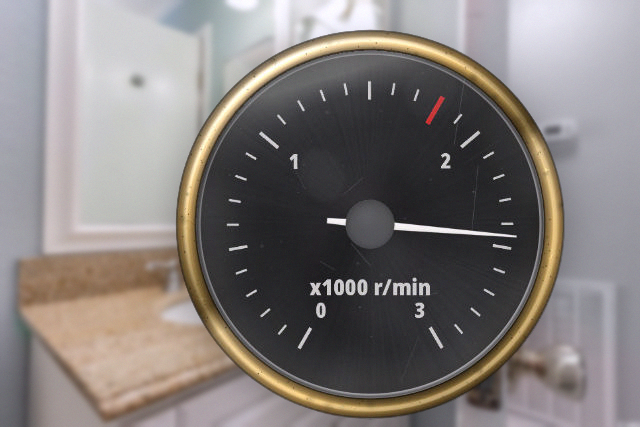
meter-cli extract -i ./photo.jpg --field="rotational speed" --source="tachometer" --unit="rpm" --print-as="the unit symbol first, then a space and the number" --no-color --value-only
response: rpm 2450
